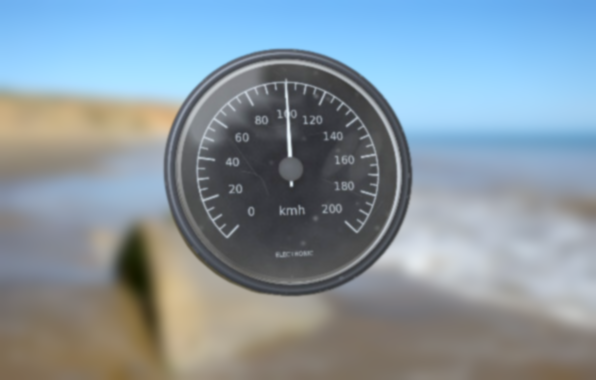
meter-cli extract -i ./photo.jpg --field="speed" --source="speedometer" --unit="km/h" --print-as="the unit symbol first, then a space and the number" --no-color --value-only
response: km/h 100
